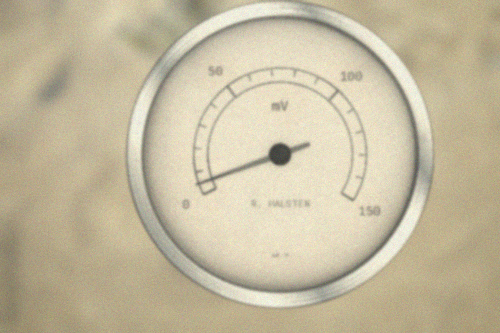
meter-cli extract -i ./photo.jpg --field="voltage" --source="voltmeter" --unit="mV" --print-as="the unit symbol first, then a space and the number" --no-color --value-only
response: mV 5
